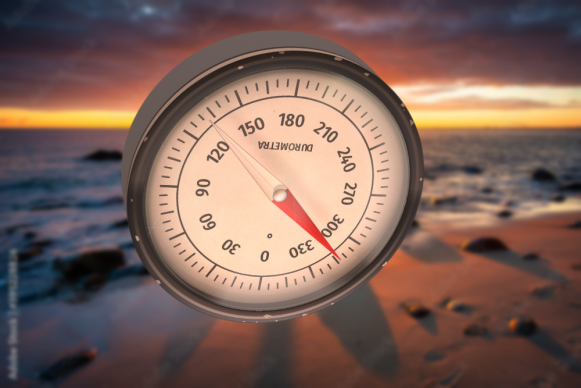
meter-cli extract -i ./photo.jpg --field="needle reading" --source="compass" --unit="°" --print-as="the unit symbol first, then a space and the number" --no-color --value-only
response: ° 312.5
